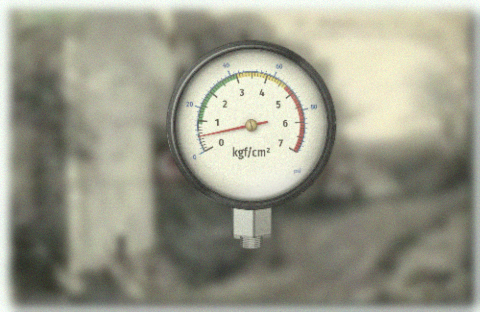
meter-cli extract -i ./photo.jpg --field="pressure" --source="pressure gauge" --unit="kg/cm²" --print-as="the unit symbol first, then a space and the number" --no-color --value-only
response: kg/cm² 0.5
